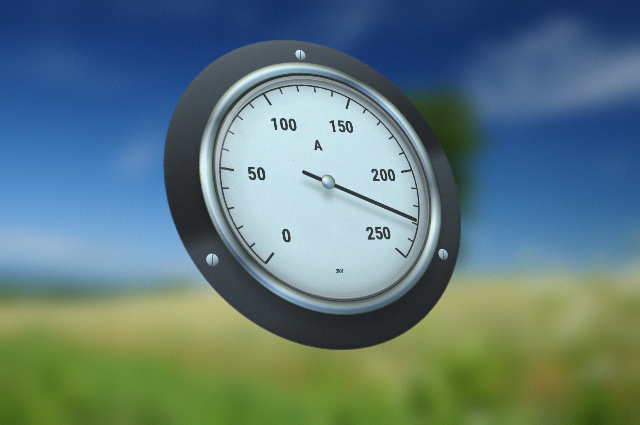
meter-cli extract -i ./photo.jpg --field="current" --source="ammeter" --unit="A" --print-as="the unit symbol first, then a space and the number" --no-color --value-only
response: A 230
